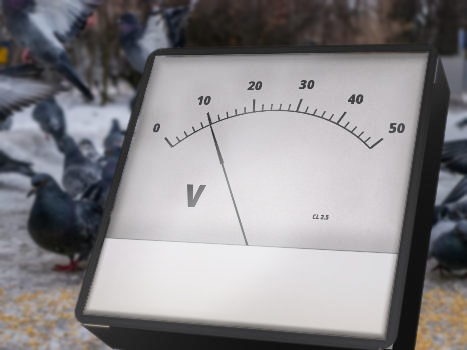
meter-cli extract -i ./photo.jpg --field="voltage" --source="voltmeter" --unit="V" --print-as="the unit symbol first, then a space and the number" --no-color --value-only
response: V 10
